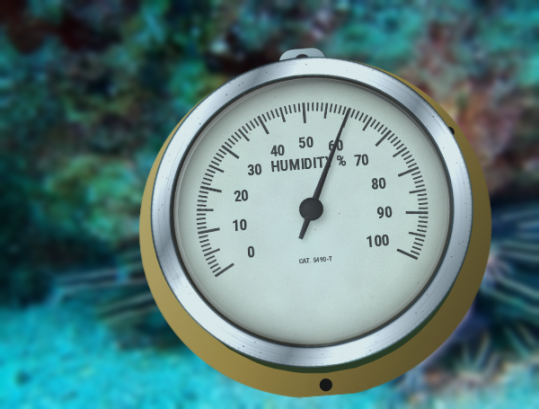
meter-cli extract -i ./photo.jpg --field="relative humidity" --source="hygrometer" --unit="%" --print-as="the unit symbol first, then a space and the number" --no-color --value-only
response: % 60
